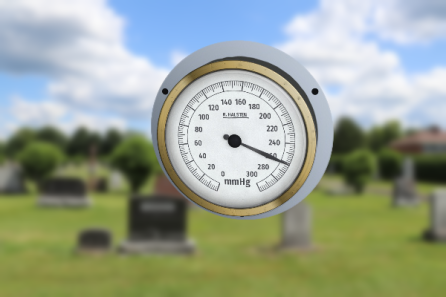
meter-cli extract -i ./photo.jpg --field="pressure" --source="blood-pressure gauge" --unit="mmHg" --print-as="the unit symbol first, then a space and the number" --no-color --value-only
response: mmHg 260
